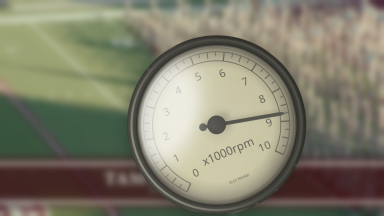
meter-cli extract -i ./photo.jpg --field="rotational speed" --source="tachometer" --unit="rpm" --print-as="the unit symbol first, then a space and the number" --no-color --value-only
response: rpm 8750
